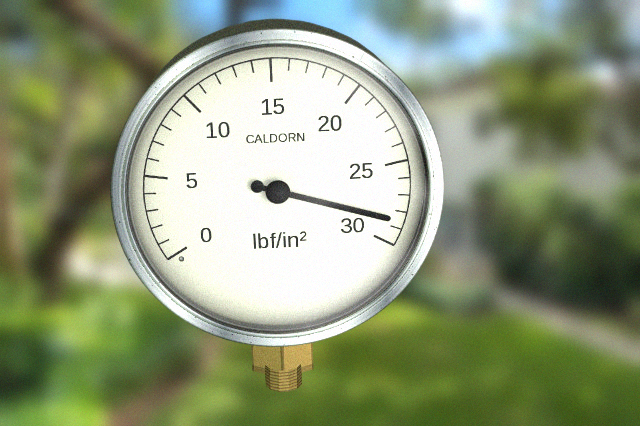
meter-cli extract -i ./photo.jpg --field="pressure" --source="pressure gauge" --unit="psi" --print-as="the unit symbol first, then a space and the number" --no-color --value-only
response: psi 28.5
